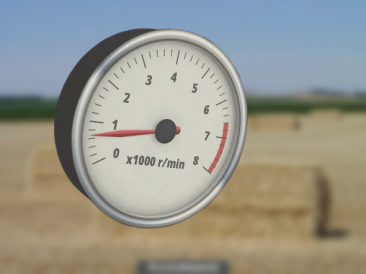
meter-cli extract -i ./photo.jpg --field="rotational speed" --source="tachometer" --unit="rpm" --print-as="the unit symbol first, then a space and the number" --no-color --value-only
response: rpm 700
